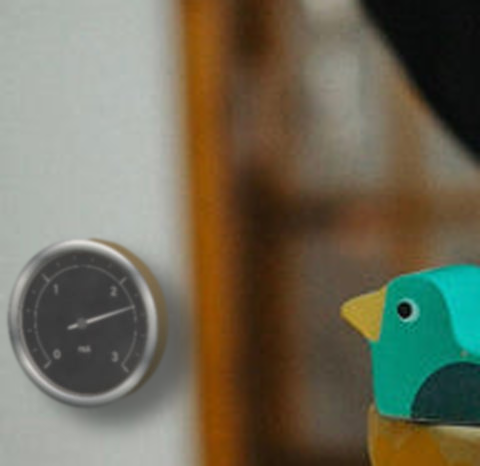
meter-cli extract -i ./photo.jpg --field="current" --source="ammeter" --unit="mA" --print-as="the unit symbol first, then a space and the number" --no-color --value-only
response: mA 2.3
